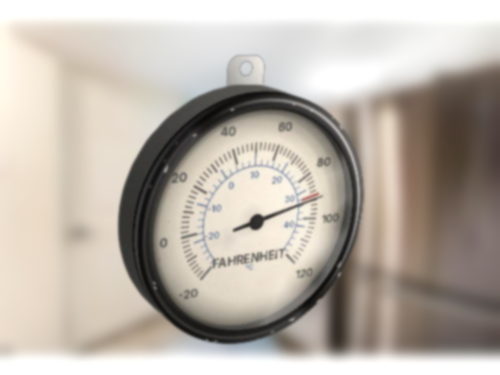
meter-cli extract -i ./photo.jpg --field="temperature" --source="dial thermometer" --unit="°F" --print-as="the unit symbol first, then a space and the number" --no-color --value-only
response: °F 90
